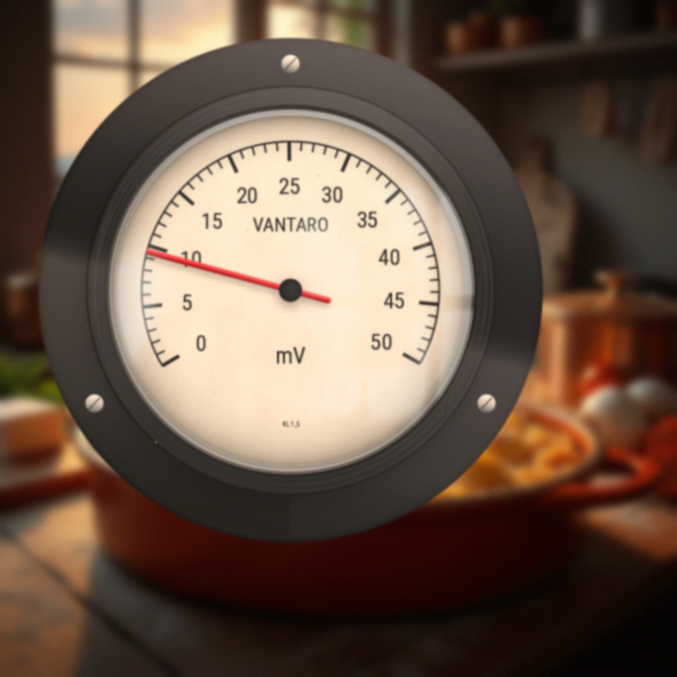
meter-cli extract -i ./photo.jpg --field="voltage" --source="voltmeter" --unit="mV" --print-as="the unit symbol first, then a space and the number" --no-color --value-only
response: mV 9.5
